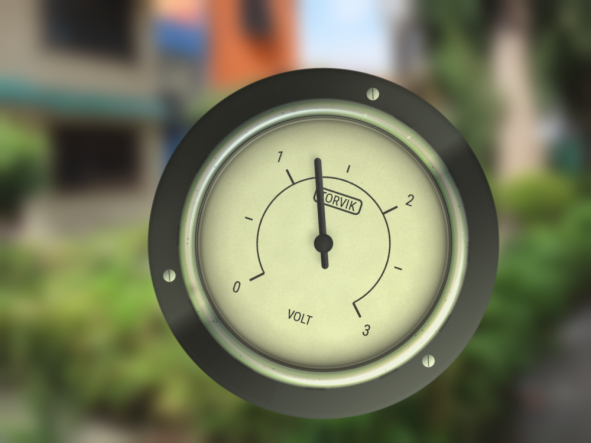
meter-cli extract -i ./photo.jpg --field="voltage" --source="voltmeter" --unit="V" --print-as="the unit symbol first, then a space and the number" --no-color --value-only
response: V 1.25
